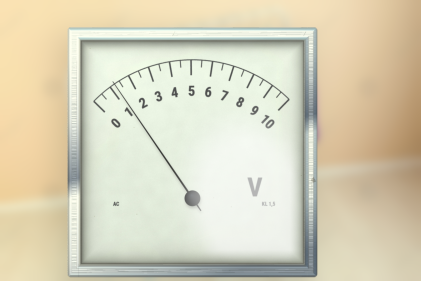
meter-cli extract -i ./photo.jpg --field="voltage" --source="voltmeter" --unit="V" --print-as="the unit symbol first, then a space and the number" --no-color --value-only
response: V 1.25
